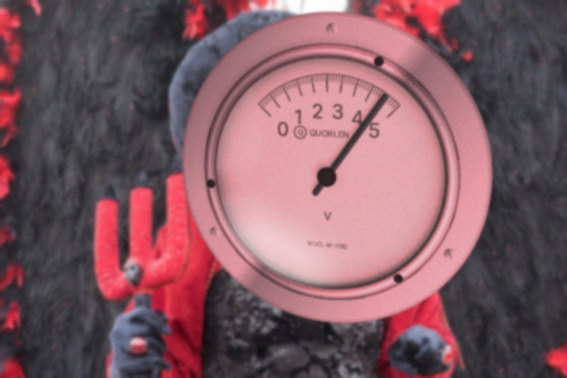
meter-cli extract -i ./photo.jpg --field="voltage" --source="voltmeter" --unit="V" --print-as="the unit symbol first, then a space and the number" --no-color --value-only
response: V 4.5
